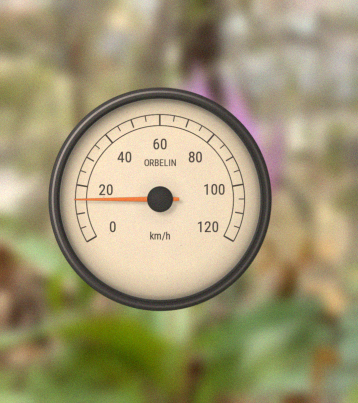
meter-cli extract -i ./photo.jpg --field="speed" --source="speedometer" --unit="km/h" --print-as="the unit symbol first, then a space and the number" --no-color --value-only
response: km/h 15
